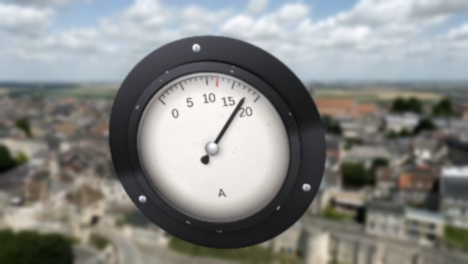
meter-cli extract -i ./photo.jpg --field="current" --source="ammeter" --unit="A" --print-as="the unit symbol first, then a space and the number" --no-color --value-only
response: A 18
